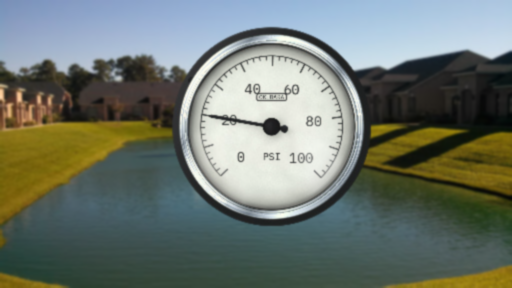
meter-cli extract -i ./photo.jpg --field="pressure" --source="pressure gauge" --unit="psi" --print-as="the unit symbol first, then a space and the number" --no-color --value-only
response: psi 20
